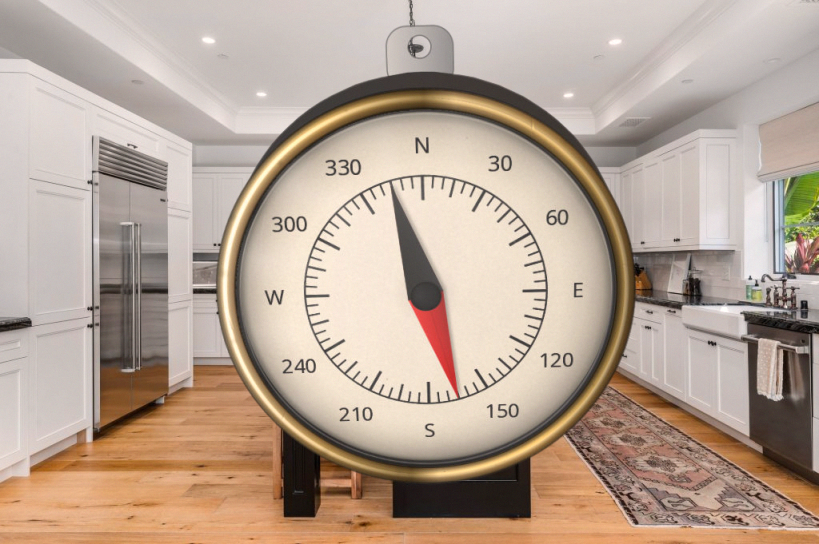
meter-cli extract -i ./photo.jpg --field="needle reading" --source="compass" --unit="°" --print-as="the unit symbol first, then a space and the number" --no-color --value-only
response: ° 165
